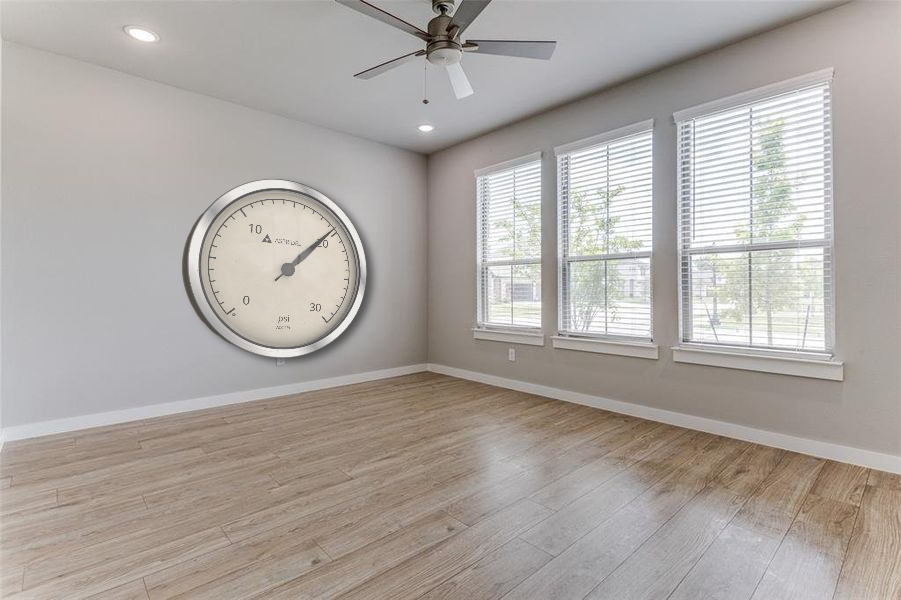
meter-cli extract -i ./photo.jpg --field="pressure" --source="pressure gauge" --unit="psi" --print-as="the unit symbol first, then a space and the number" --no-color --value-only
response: psi 19.5
